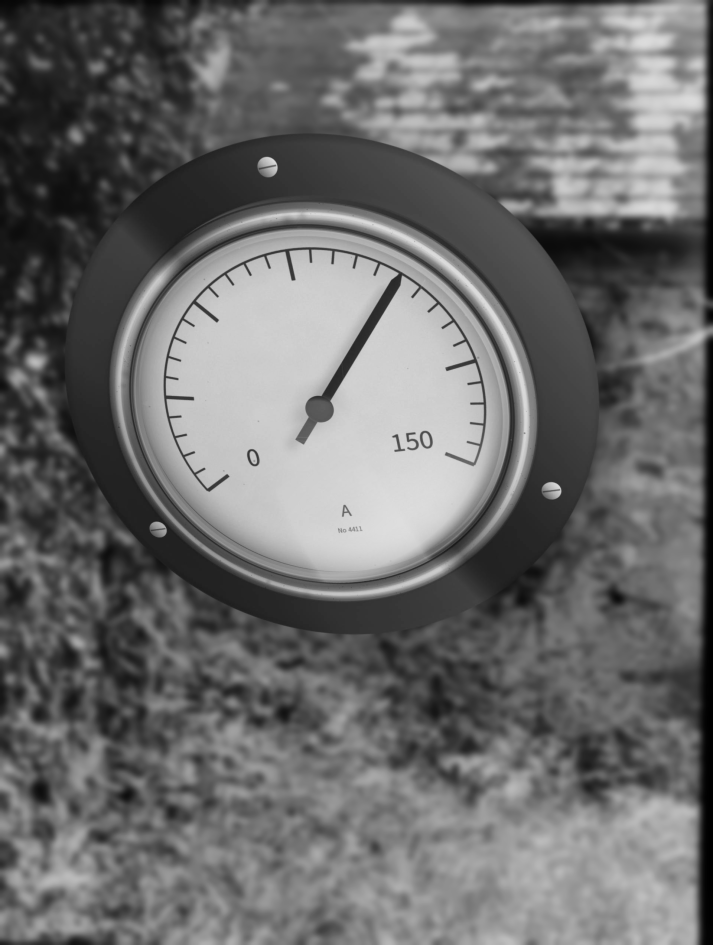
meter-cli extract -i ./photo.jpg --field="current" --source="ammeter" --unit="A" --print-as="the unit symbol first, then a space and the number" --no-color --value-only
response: A 100
